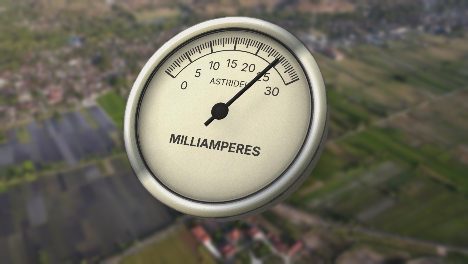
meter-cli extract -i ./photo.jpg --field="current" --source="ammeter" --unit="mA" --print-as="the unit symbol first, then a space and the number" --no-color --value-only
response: mA 25
